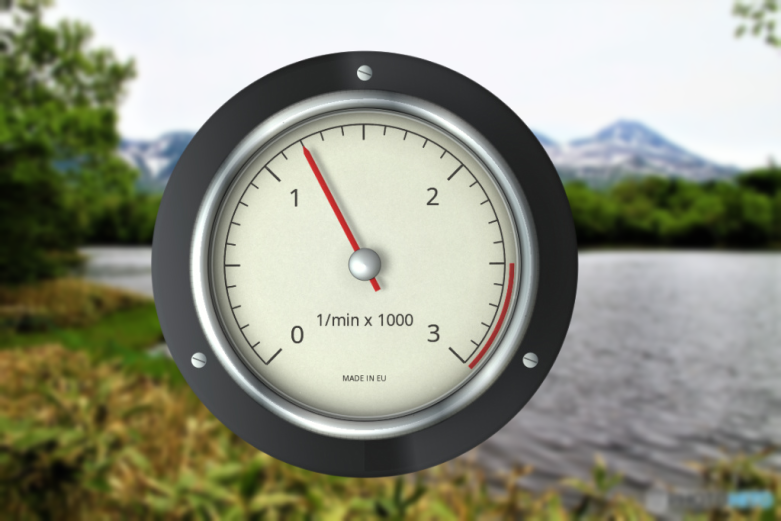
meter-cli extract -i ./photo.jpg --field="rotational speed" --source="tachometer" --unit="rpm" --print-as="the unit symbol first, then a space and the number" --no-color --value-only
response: rpm 1200
